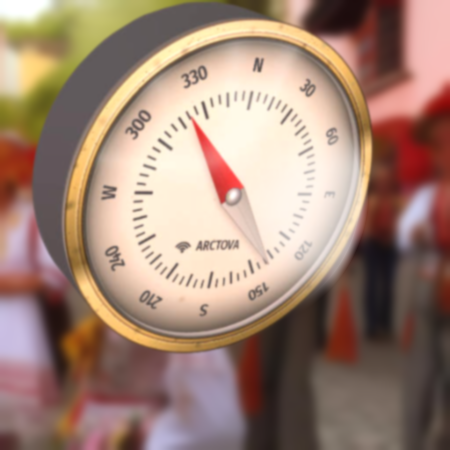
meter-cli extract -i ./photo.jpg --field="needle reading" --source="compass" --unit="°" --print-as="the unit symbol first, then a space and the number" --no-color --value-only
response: ° 320
